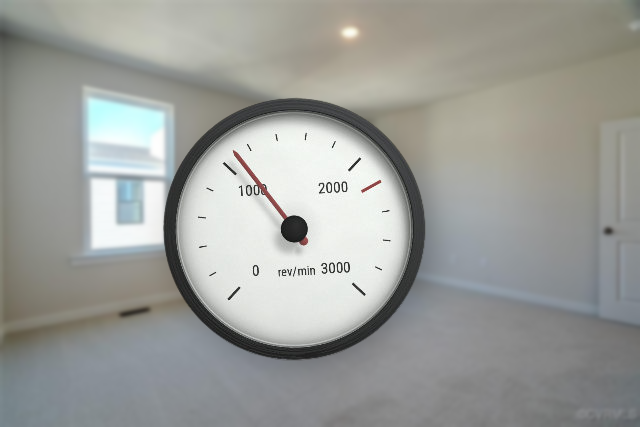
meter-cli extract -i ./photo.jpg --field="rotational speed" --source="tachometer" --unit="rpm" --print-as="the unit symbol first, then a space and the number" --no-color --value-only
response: rpm 1100
